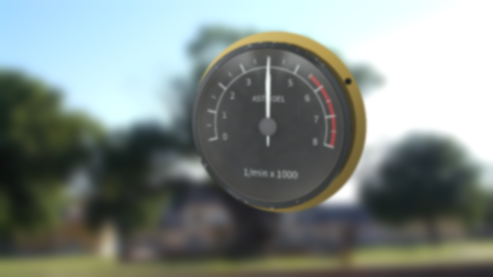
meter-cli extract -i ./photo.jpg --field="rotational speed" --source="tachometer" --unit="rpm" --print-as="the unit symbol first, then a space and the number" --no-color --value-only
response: rpm 4000
